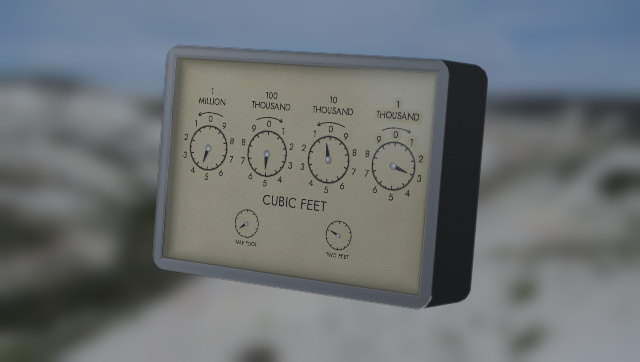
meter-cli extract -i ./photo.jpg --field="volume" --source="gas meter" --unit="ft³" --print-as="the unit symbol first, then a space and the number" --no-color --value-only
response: ft³ 450300
